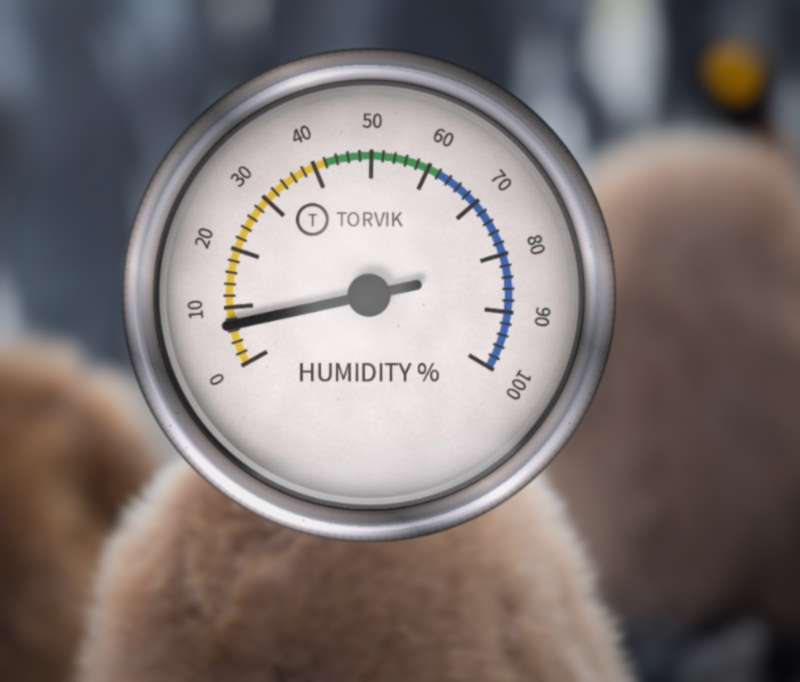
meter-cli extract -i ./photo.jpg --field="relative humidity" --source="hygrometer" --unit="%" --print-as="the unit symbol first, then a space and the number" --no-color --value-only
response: % 7
